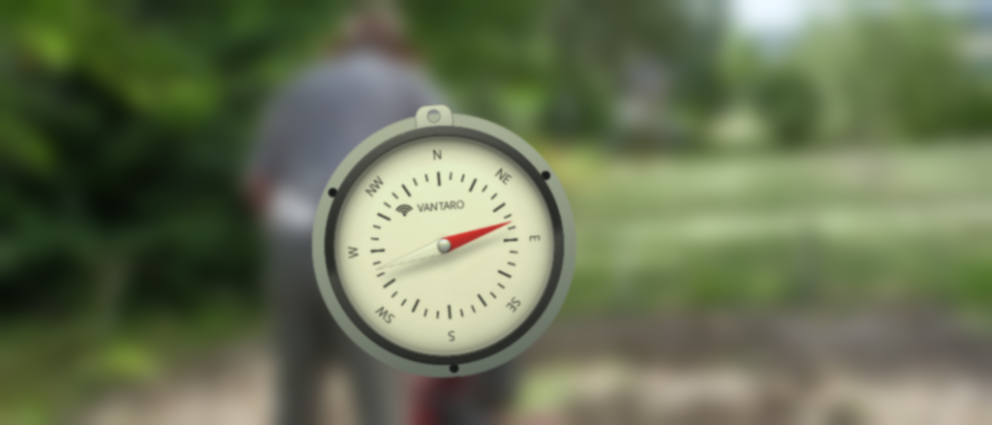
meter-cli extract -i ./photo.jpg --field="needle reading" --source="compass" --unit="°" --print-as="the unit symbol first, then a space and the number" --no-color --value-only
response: ° 75
